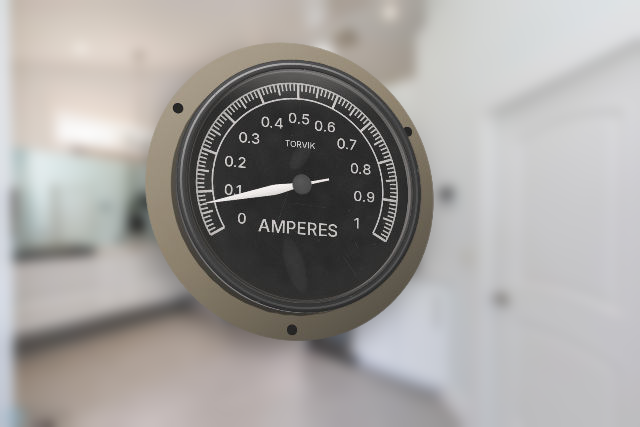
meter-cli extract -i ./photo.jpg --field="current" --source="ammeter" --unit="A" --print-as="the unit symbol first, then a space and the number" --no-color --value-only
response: A 0.07
